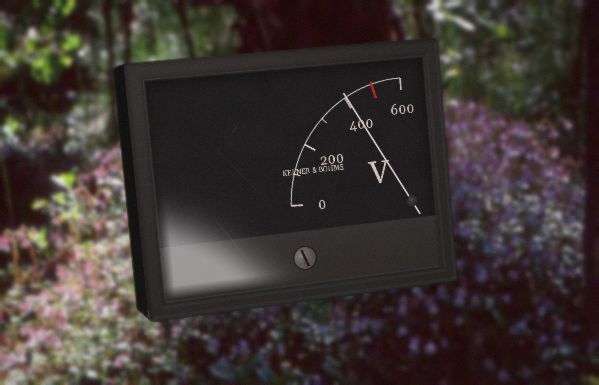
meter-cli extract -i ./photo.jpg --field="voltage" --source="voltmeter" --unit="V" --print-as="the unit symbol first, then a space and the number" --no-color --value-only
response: V 400
